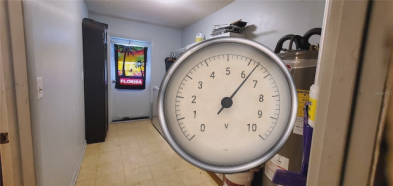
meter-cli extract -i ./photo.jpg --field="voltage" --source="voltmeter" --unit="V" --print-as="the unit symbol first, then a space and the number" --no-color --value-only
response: V 6.4
